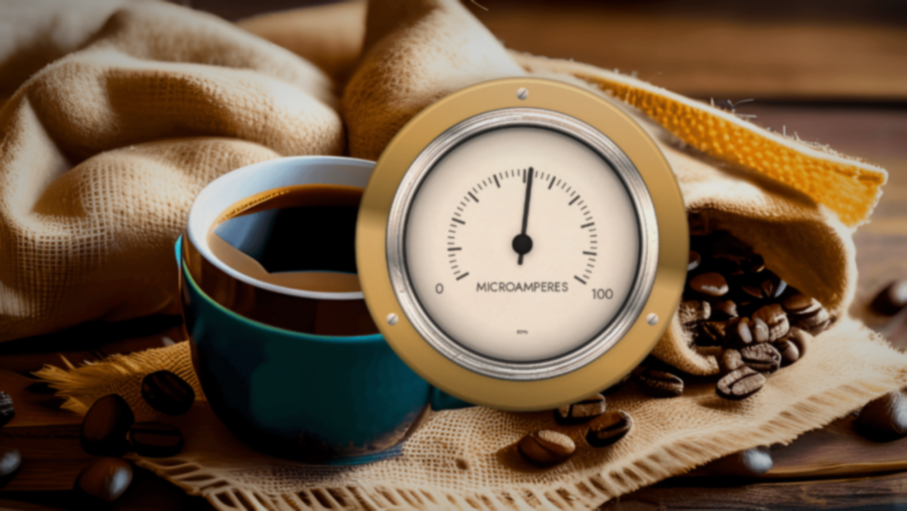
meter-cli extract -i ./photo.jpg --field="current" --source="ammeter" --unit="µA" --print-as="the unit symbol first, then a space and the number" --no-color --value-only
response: µA 52
